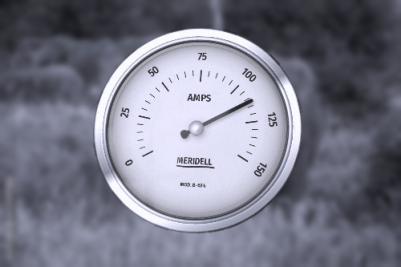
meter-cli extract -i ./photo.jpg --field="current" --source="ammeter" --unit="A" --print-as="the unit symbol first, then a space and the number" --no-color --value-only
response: A 112.5
